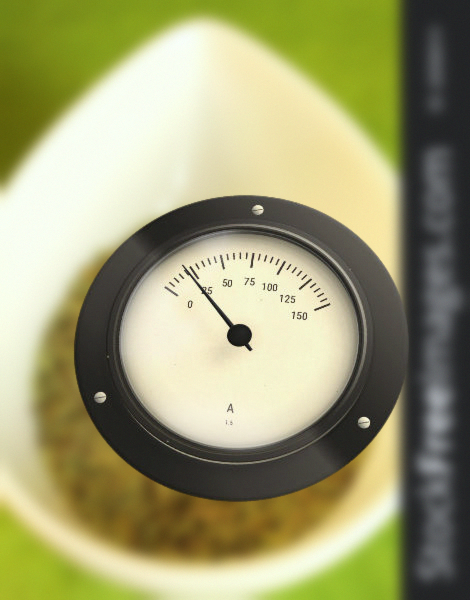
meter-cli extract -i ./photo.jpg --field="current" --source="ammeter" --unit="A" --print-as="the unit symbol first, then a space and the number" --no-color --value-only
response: A 20
